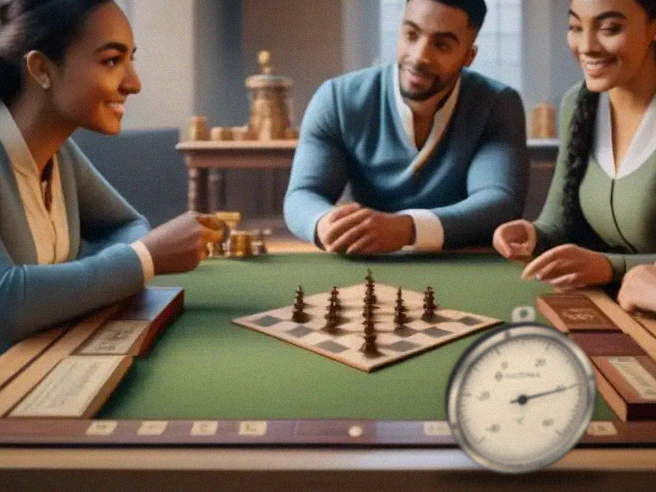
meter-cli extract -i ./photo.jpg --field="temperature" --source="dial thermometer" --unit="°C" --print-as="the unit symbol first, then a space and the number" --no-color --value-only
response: °C 40
